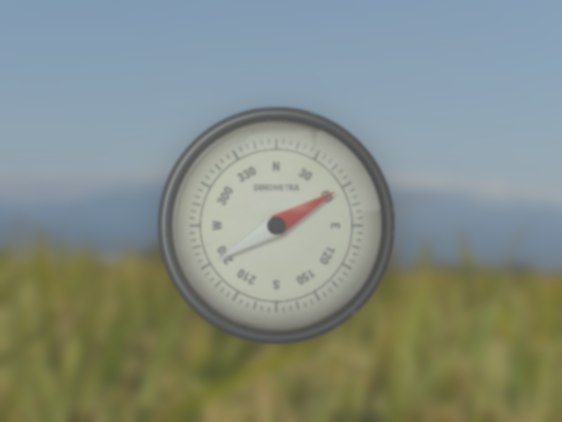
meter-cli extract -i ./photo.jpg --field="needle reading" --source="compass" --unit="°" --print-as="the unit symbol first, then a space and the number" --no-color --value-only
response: ° 60
